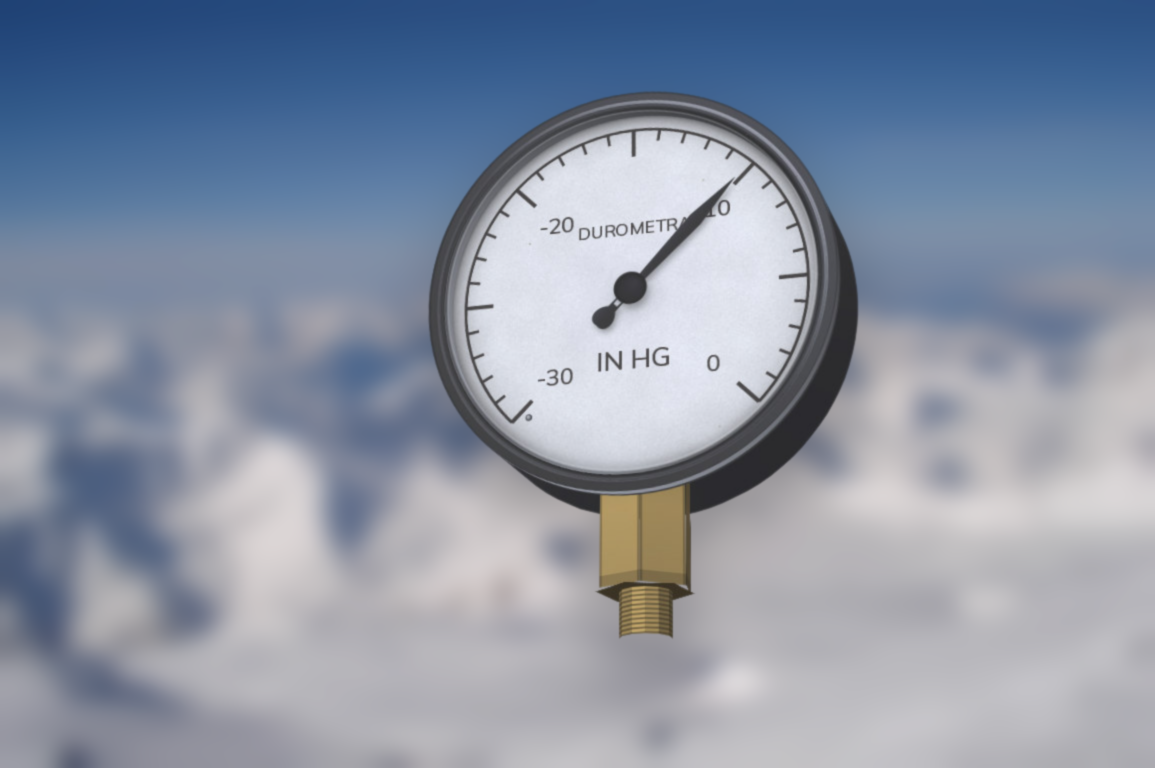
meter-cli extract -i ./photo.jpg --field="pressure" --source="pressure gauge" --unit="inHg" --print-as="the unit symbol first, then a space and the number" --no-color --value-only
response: inHg -10
